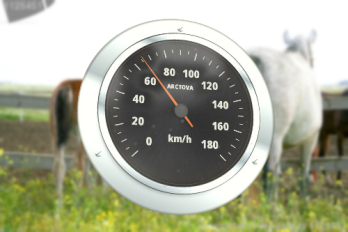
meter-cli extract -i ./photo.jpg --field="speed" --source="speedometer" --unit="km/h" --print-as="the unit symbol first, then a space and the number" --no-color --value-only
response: km/h 65
